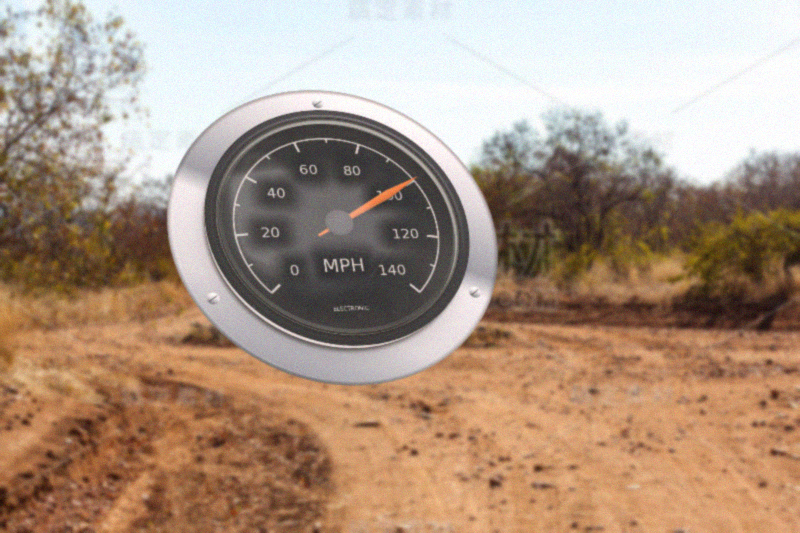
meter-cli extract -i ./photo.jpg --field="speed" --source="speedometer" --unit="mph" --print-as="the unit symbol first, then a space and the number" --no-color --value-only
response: mph 100
